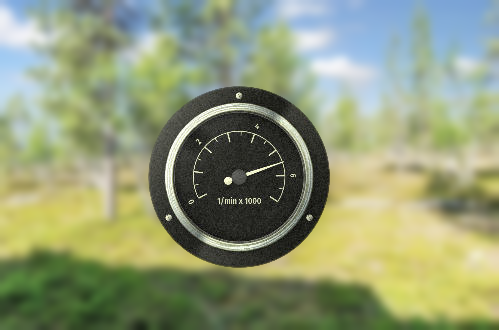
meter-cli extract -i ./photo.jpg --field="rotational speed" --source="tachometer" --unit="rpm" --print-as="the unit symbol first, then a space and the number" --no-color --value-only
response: rpm 5500
